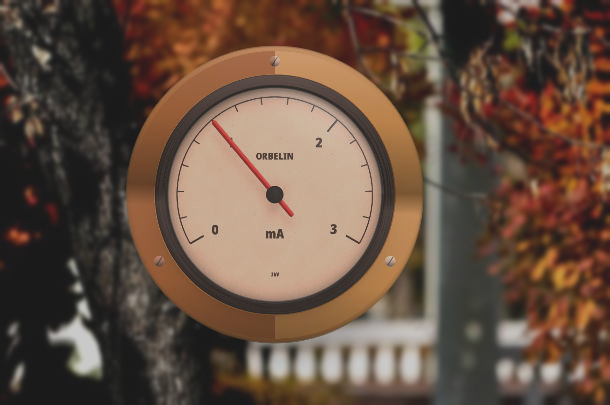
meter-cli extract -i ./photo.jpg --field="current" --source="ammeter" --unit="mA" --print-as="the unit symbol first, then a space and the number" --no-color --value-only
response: mA 1
